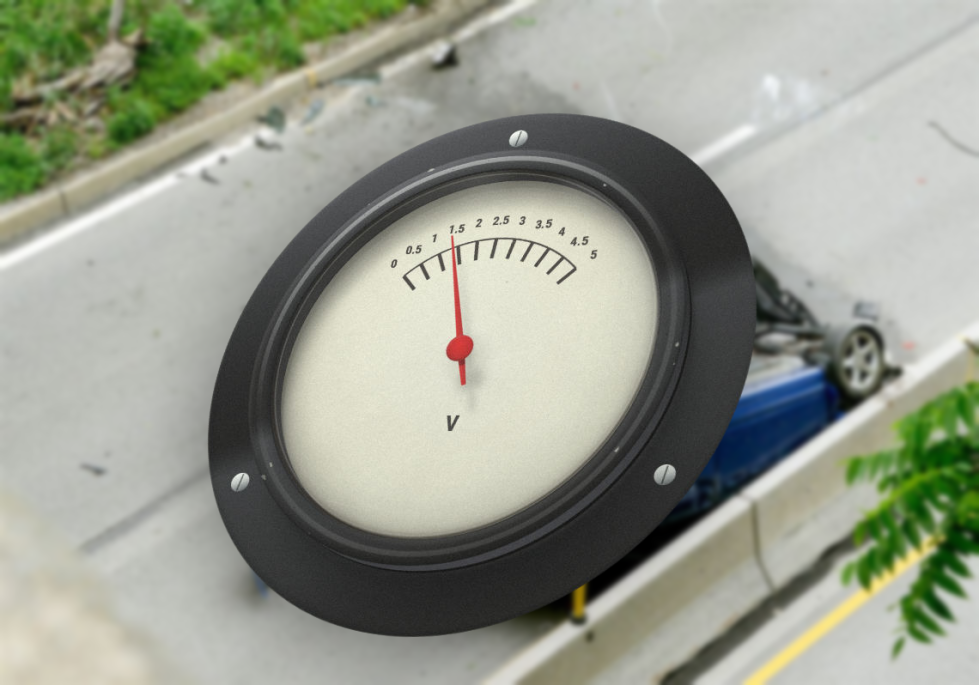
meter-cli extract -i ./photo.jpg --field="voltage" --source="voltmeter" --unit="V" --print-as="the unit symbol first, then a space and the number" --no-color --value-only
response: V 1.5
